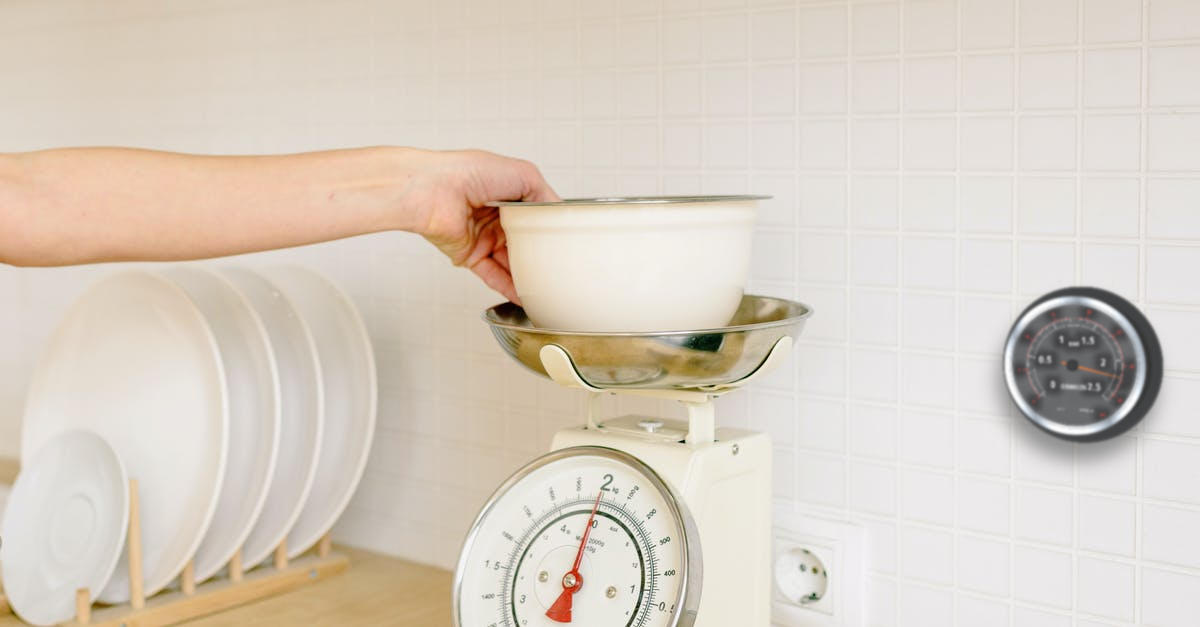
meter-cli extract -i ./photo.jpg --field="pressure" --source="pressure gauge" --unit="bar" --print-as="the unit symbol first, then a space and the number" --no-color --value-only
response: bar 2.2
